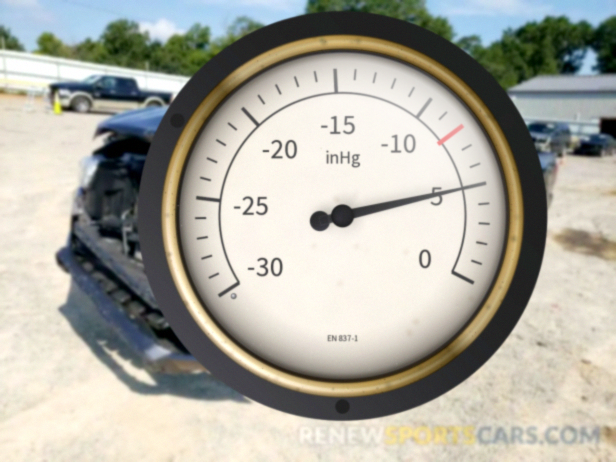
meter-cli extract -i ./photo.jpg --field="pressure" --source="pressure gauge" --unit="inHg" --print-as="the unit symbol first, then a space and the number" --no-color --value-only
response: inHg -5
